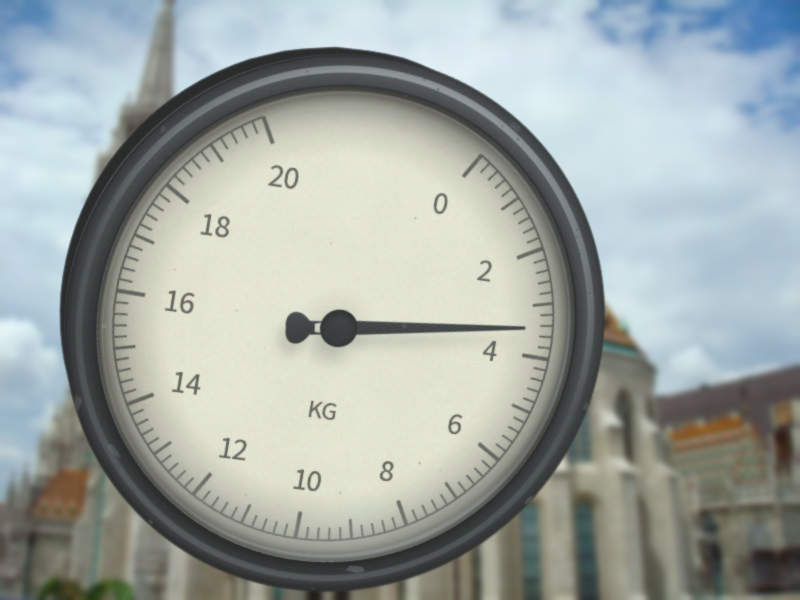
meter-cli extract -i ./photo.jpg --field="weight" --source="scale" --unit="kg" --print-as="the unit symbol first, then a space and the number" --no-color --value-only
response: kg 3.4
